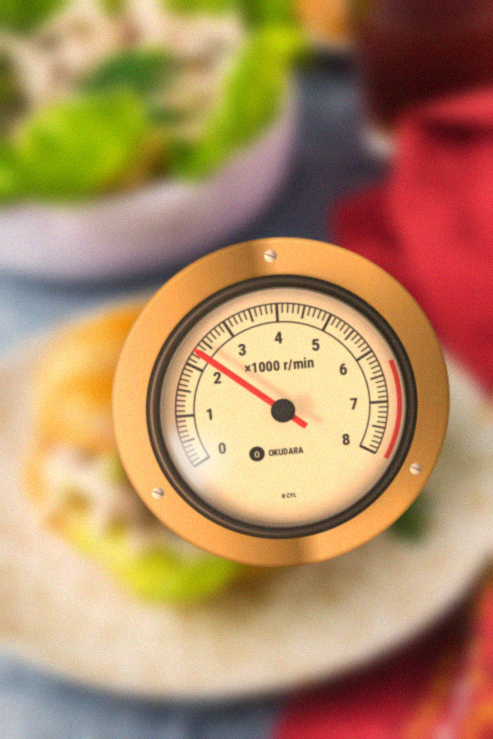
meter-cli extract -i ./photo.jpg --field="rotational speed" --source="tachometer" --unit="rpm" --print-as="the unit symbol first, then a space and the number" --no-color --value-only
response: rpm 2300
